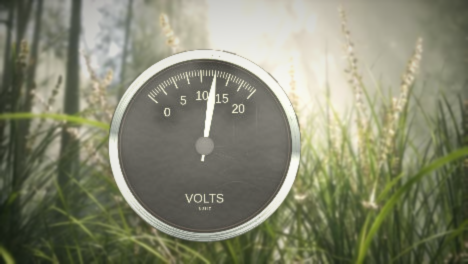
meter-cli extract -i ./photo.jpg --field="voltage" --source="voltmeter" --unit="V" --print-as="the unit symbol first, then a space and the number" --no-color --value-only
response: V 12.5
